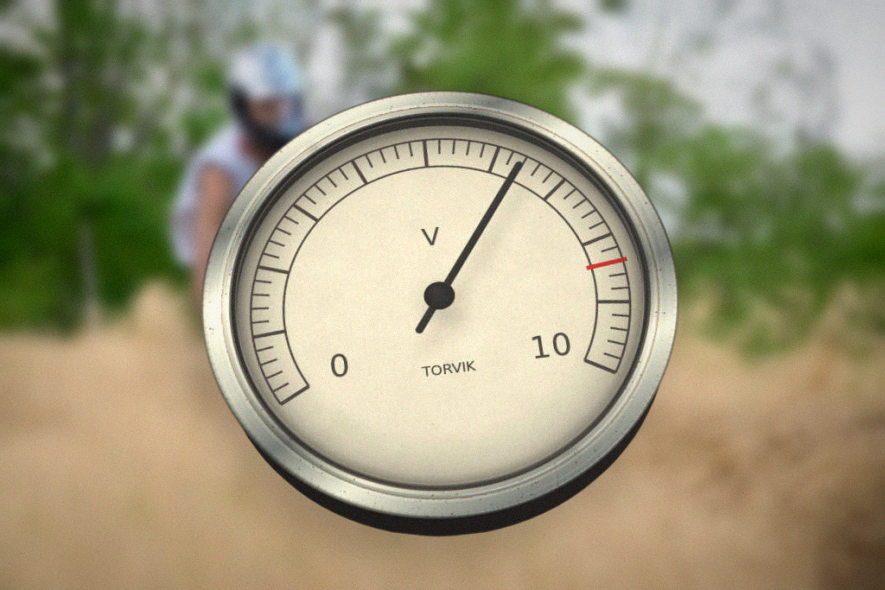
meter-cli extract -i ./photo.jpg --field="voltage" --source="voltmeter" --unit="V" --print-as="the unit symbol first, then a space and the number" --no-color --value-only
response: V 6.4
